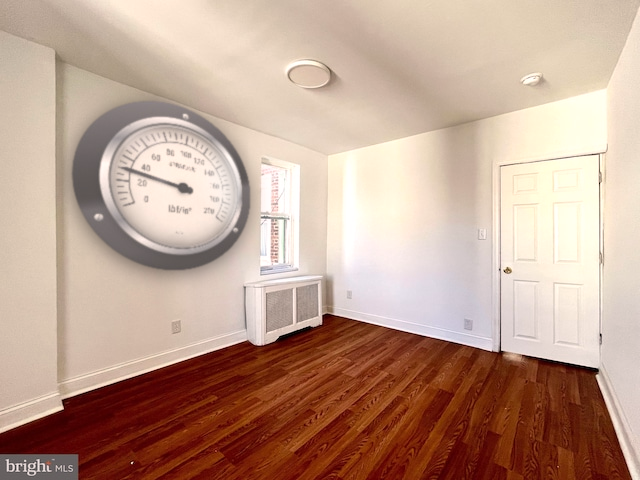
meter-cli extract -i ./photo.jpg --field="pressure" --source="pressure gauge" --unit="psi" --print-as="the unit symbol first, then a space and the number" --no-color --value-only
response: psi 30
